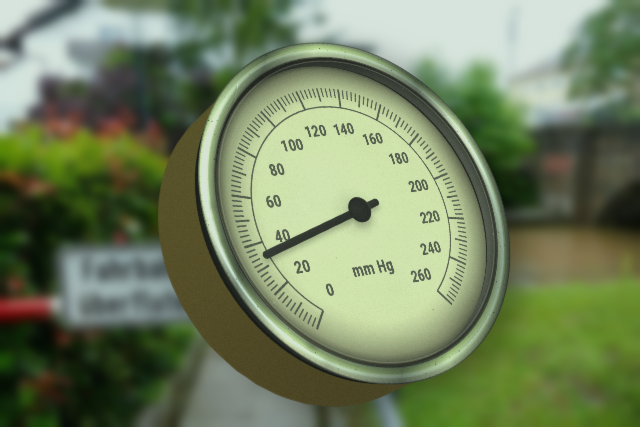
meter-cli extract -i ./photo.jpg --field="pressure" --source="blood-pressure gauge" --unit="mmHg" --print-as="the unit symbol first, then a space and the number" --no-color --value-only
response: mmHg 34
